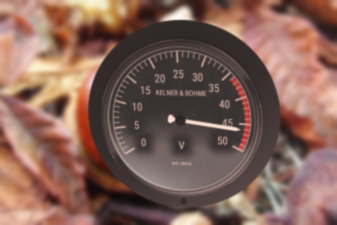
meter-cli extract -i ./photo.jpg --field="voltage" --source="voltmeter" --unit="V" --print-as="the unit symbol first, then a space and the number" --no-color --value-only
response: V 46
